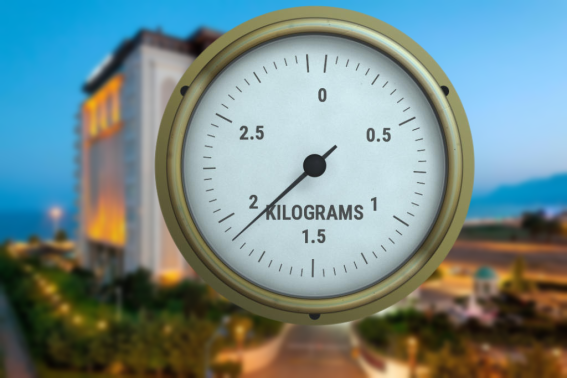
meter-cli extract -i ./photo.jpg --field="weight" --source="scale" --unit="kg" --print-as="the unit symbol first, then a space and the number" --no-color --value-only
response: kg 1.9
